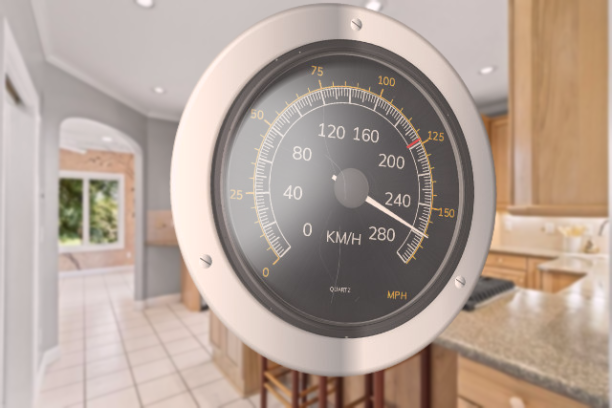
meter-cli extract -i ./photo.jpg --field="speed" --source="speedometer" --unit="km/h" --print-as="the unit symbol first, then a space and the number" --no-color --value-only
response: km/h 260
